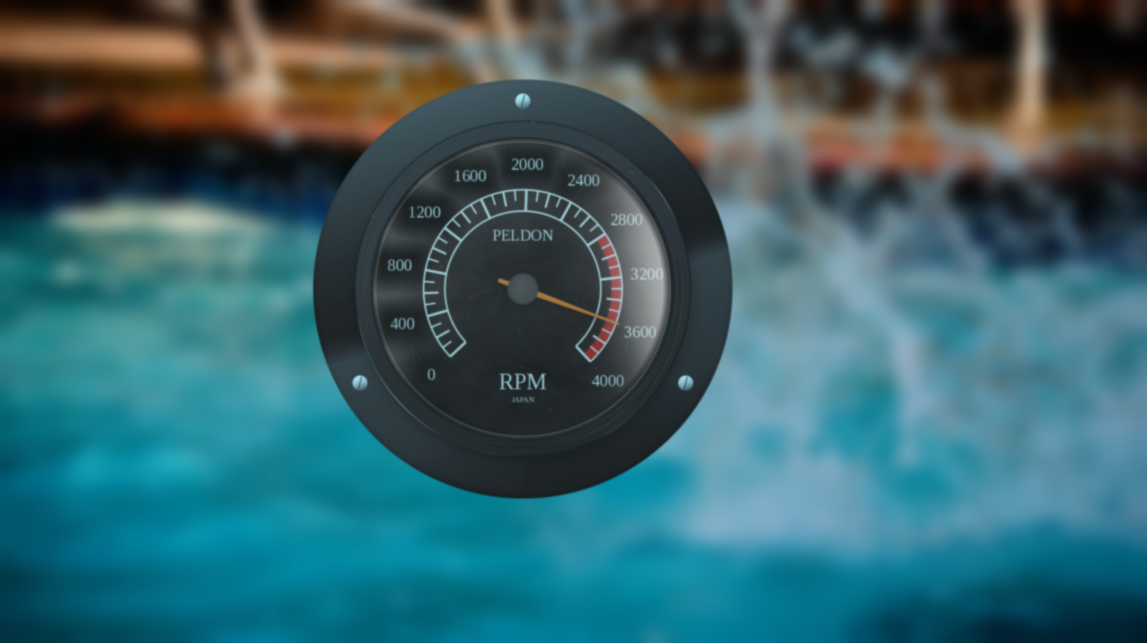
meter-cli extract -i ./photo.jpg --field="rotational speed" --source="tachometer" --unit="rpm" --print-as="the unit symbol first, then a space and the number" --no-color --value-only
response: rpm 3600
